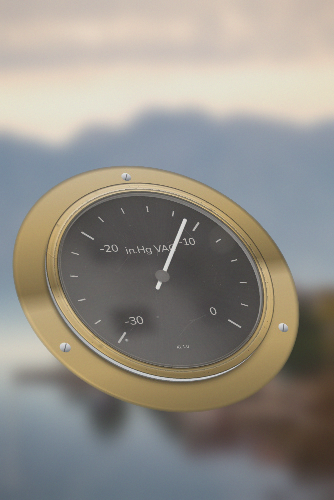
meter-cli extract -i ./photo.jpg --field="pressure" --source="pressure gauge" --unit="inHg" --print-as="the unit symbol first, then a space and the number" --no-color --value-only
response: inHg -11
